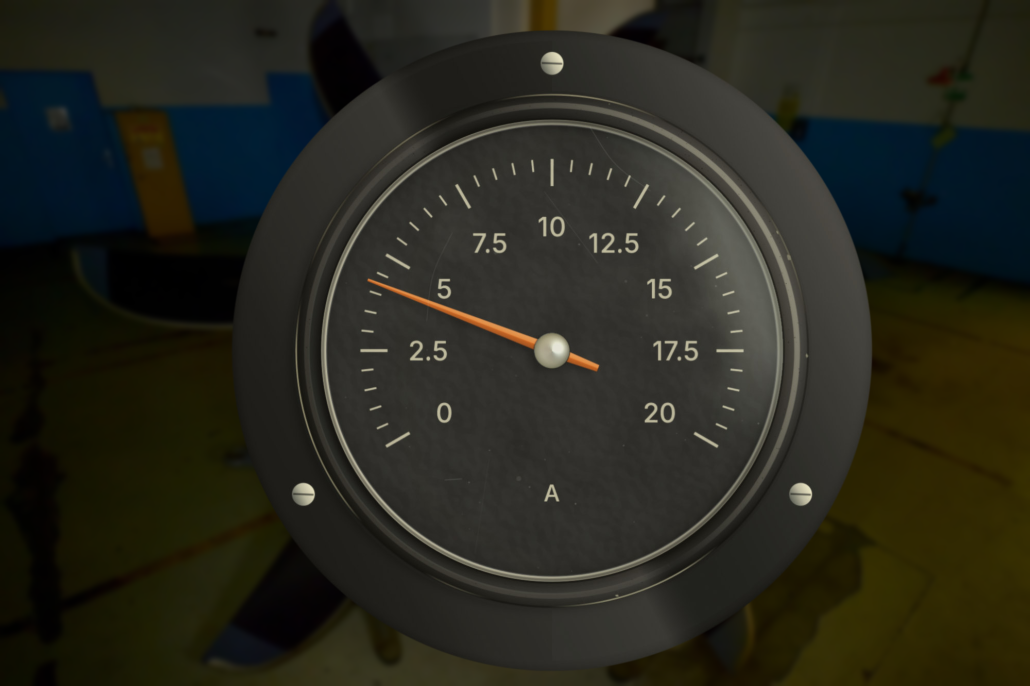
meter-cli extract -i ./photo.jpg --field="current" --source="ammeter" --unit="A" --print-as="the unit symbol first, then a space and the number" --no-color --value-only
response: A 4.25
